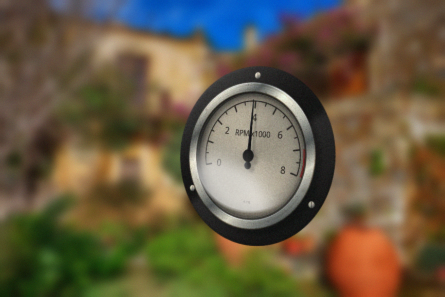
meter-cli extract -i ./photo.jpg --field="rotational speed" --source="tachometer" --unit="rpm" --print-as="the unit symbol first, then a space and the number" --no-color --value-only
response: rpm 4000
